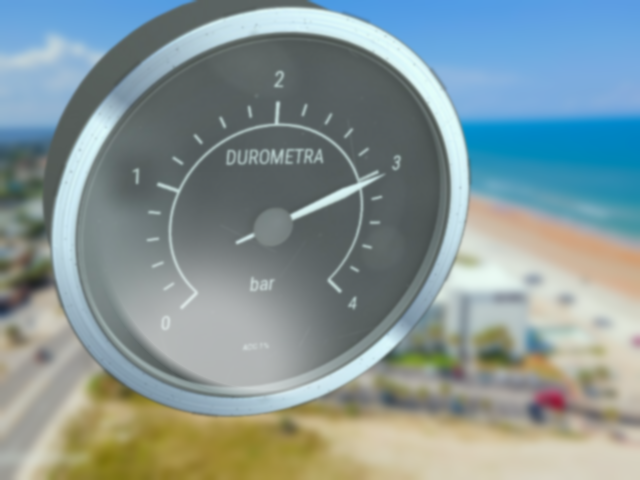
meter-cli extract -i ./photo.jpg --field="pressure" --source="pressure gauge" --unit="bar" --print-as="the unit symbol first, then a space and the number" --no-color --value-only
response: bar 3
